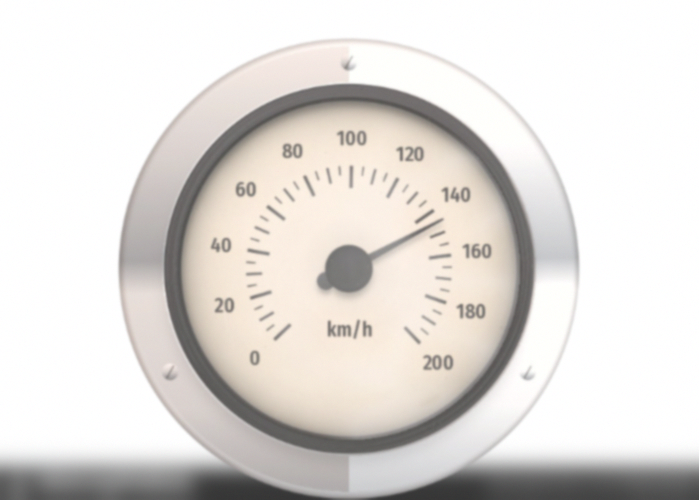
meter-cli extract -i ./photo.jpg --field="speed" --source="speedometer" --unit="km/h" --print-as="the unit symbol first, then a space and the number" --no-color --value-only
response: km/h 145
